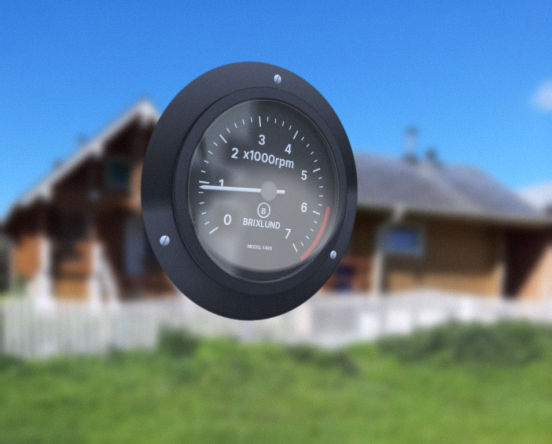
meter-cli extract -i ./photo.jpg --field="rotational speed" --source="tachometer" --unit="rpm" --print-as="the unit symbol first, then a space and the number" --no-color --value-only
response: rpm 900
